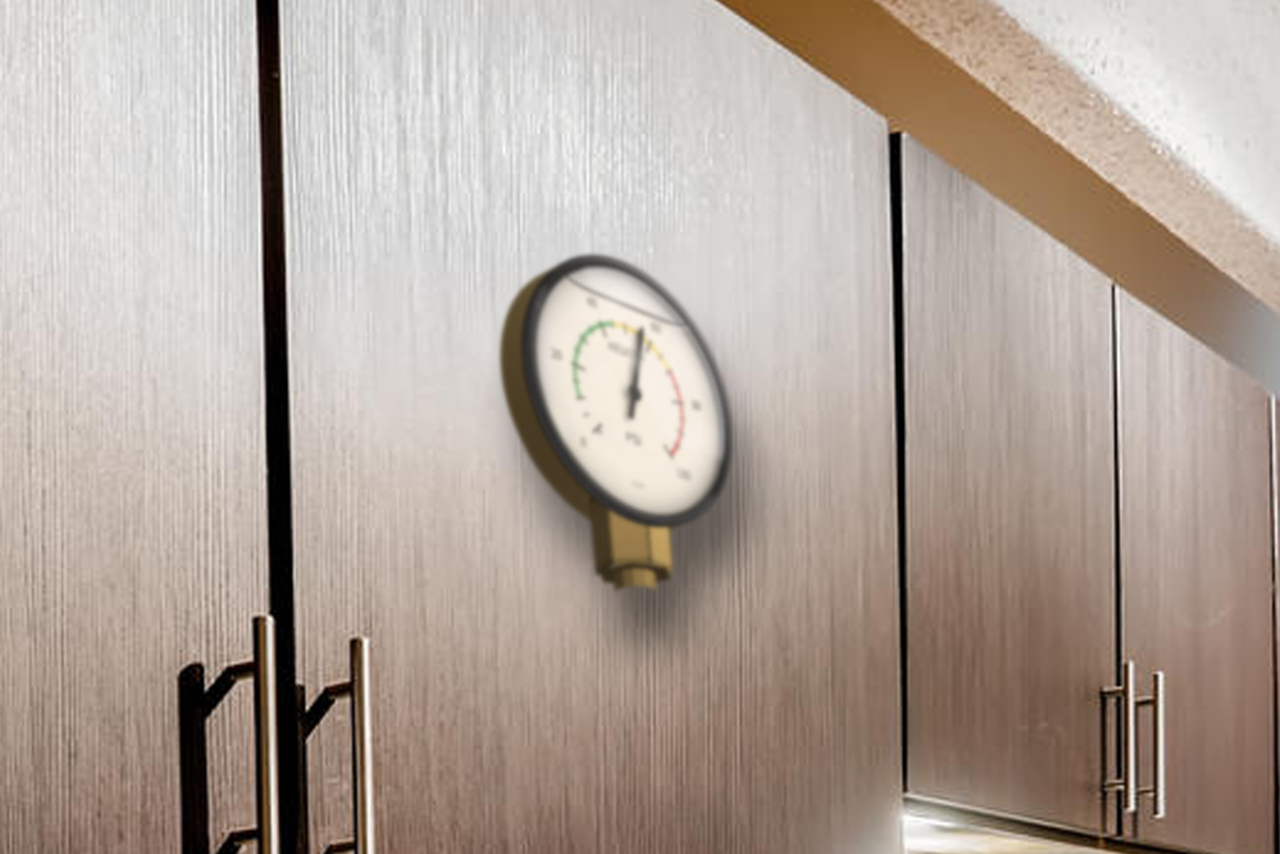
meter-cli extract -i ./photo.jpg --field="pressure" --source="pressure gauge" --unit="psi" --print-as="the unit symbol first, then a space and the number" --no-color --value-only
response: psi 55
